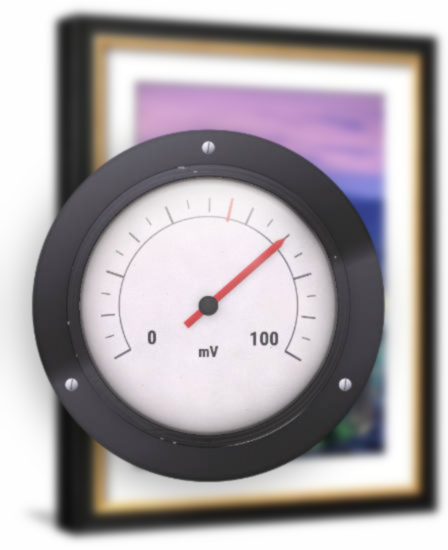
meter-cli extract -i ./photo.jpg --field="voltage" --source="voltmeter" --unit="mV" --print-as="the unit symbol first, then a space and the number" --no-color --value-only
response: mV 70
